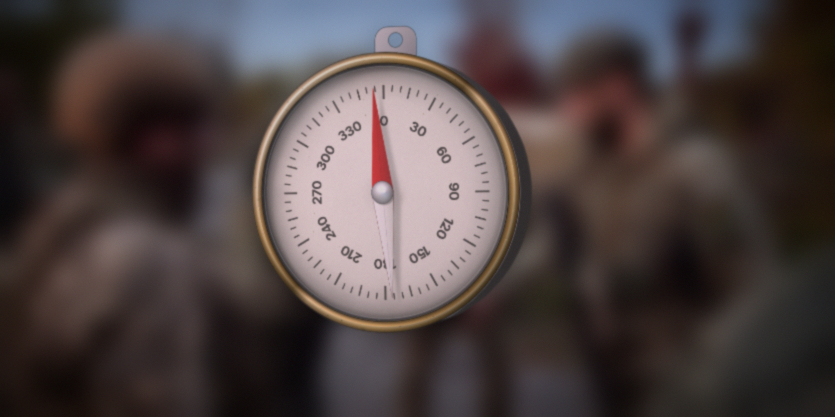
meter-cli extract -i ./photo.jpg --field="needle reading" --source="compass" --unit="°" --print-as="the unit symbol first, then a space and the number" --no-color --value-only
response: ° 355
